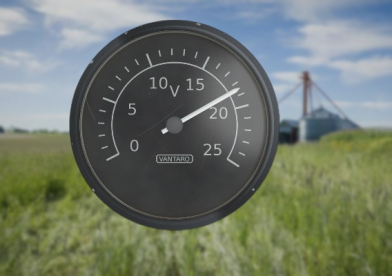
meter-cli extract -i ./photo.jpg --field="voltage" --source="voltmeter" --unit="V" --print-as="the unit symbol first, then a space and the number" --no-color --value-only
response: V 18.5
